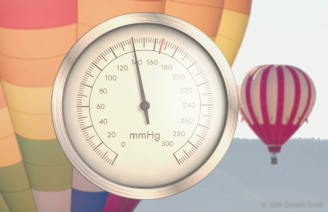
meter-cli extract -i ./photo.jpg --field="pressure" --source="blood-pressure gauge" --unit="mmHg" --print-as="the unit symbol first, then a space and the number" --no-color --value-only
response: mmHg 140
